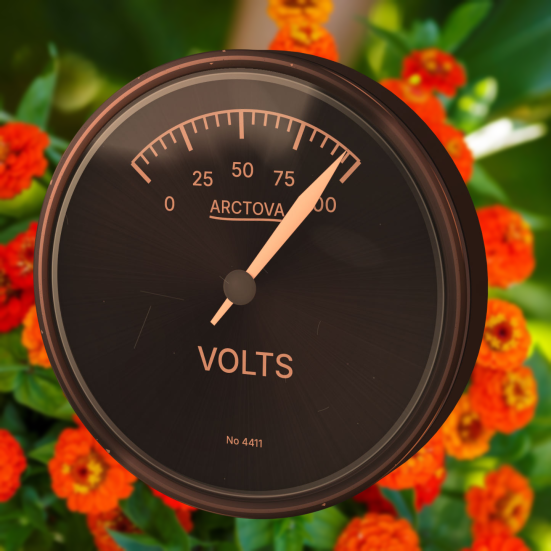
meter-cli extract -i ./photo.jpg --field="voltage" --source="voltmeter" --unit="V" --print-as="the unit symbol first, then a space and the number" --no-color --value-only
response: V 95
